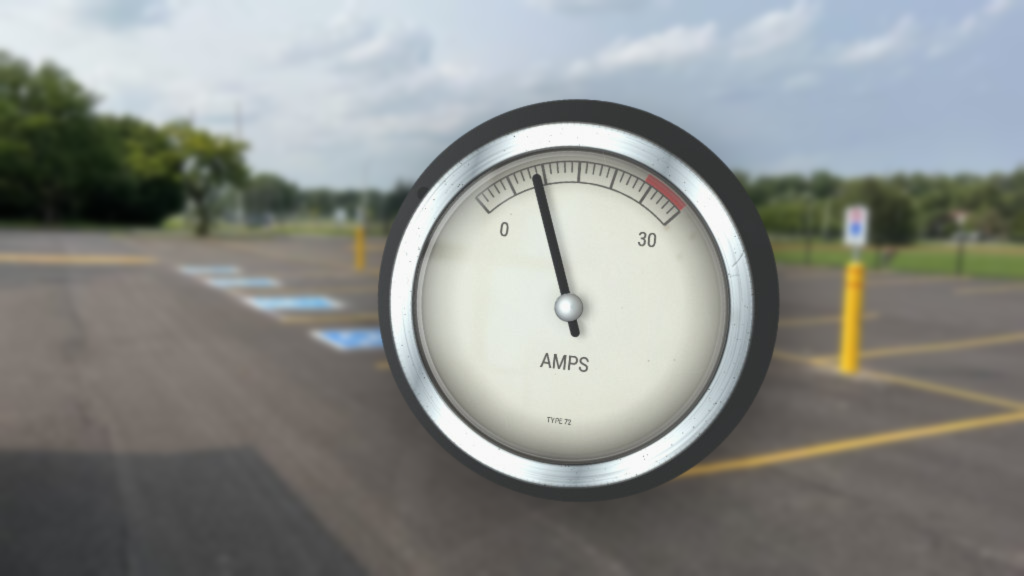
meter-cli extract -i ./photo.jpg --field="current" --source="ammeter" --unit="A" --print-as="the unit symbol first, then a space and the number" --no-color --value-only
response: A 9
